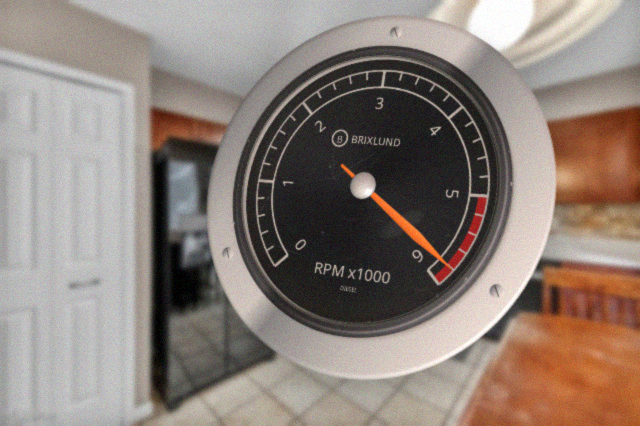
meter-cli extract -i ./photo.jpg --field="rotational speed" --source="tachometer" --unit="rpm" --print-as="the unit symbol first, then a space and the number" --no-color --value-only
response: rpm 5800
